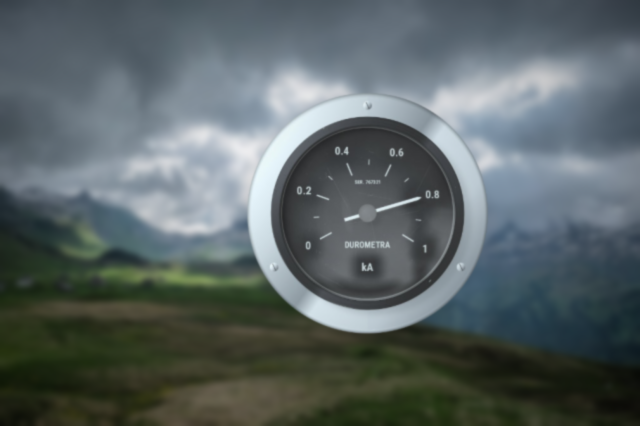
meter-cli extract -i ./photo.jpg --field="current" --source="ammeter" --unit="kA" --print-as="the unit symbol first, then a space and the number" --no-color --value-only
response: kA 0.8
